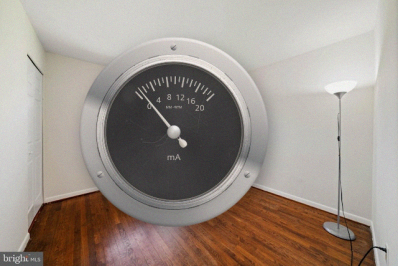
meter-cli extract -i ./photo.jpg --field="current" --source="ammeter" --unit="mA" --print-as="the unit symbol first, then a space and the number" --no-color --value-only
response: mA 1
